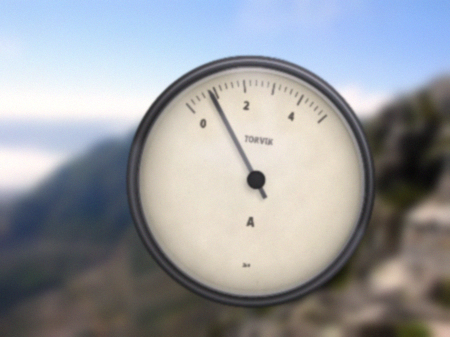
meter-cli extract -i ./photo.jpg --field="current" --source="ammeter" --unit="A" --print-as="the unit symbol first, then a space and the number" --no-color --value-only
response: A 0.8
